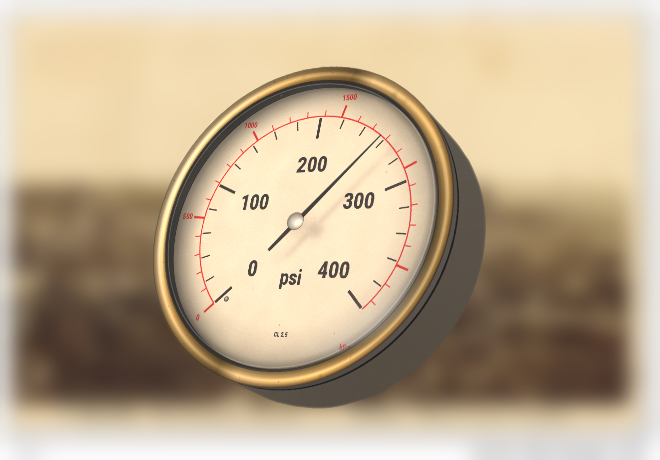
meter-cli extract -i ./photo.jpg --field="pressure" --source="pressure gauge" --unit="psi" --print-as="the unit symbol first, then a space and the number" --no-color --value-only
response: psi 260
